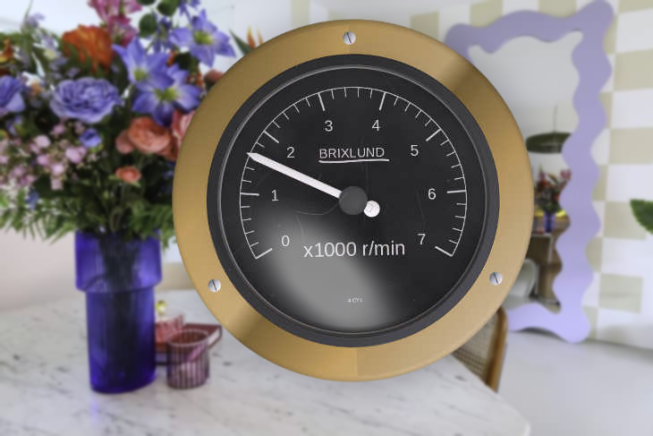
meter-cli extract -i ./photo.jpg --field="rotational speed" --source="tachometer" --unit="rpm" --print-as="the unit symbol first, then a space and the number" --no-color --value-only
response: rpm 1600
